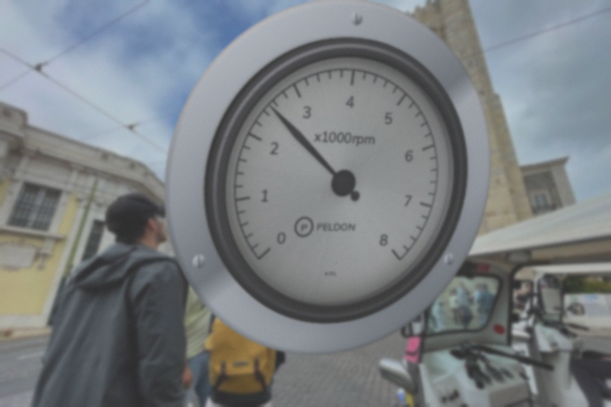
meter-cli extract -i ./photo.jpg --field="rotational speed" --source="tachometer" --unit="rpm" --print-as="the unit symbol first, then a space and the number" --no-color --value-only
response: rpm 2500
